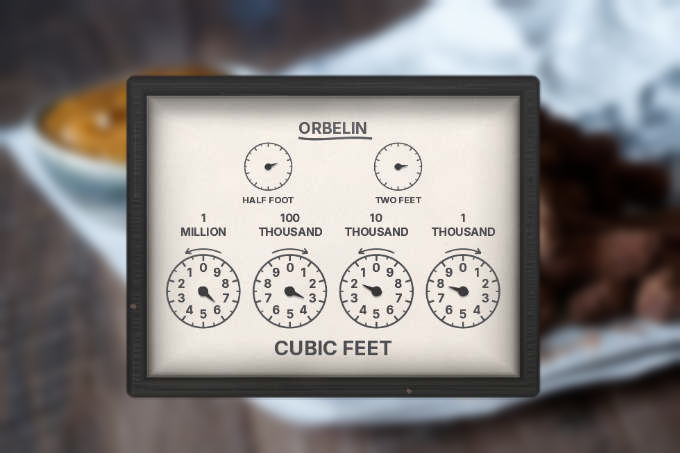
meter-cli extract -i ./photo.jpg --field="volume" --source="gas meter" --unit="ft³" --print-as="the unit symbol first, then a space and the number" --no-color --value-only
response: ft³ 631800
